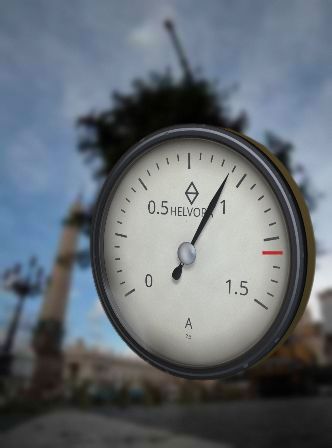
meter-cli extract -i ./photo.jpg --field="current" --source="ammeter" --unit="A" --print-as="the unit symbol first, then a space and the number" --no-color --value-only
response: A 0.95
